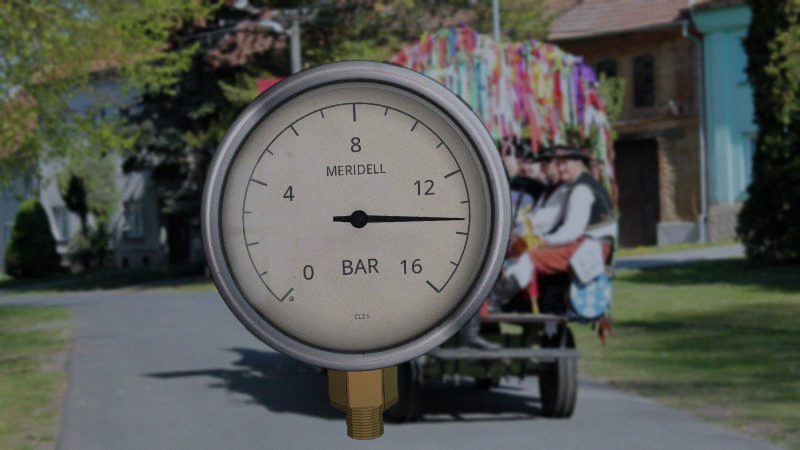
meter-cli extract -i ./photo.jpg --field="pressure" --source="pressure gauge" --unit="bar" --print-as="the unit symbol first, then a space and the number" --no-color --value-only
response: bar 13.5
